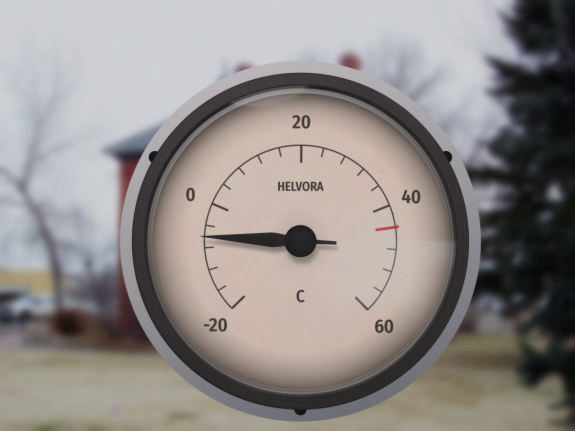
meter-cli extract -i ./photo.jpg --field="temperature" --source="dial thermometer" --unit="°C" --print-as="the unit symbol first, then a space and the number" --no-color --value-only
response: °C -6
